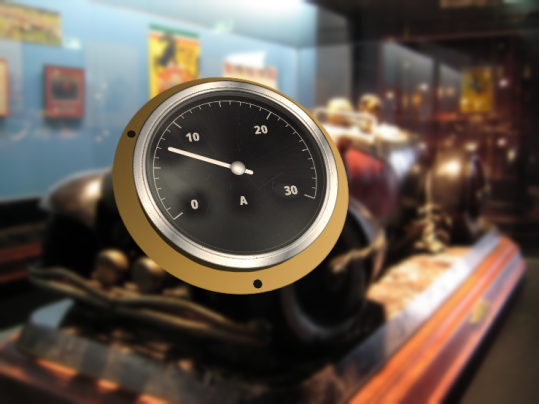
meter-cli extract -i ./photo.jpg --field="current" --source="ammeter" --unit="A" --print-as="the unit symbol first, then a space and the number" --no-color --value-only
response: A 7
